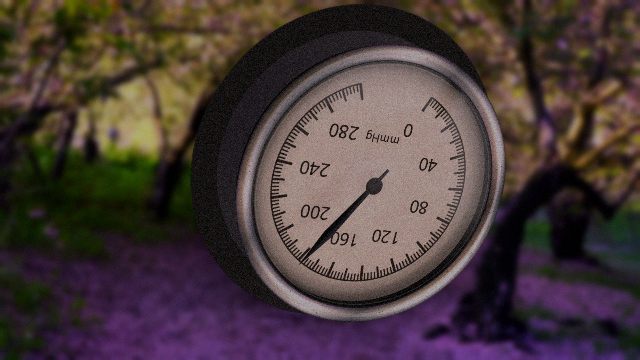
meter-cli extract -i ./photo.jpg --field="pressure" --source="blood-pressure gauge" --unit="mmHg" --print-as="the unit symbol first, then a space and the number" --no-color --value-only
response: mmHg 180
